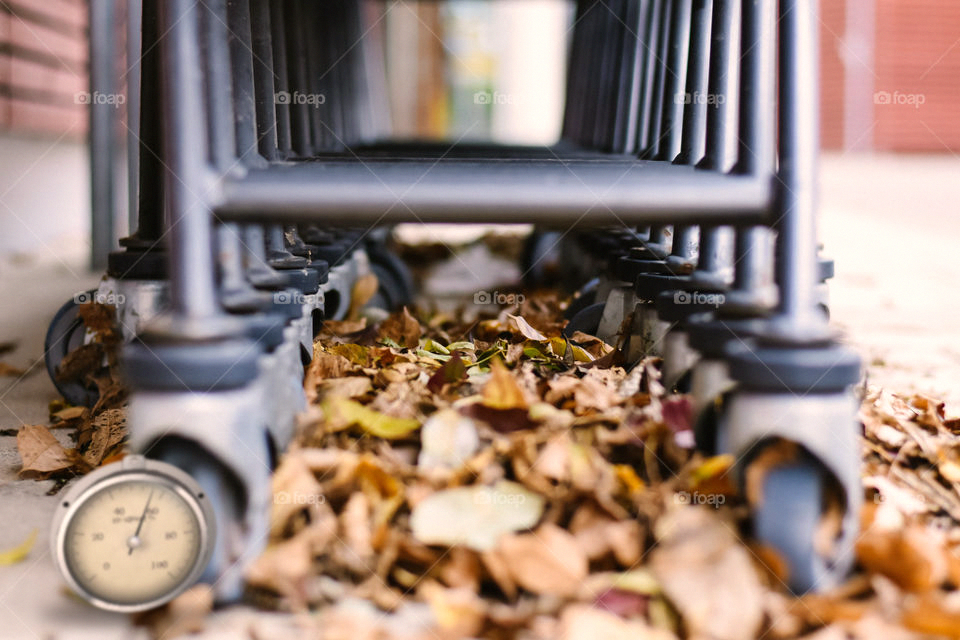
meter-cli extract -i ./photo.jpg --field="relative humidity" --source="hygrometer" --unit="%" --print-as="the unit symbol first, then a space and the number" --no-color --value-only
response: % 56
